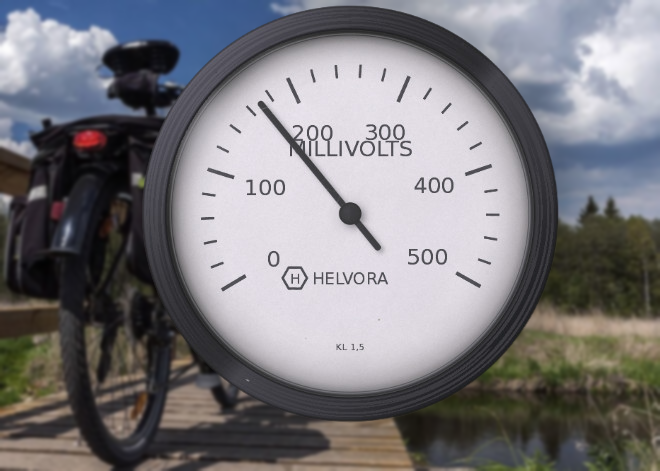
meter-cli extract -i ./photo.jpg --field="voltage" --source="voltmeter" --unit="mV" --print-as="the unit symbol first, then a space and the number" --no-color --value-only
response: mV 170
